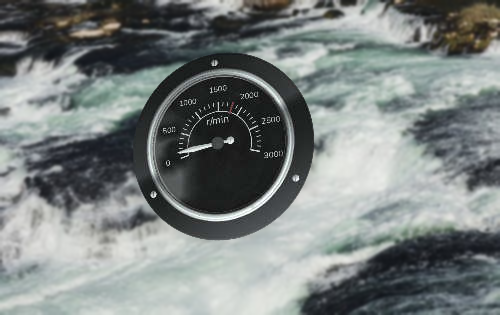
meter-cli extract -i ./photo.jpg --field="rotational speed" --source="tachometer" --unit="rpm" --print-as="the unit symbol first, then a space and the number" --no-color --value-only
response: rpm 100
